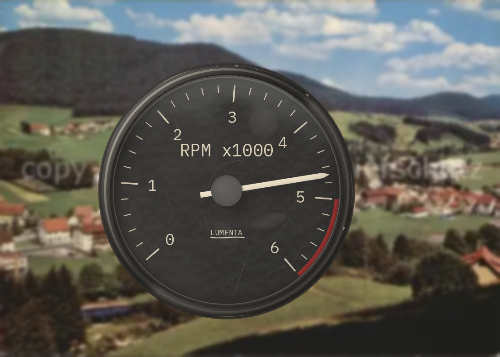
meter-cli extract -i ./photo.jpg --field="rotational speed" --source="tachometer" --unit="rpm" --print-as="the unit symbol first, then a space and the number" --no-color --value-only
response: rpm 4700
